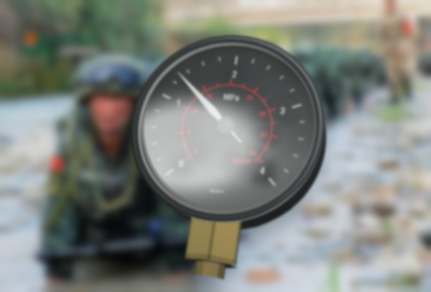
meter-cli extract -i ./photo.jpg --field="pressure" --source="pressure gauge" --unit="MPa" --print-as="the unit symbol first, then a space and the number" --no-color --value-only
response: MPa 1.3
